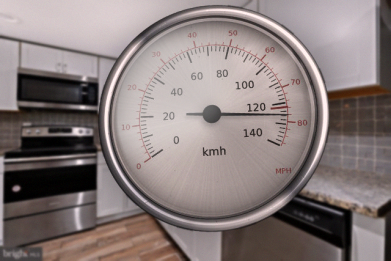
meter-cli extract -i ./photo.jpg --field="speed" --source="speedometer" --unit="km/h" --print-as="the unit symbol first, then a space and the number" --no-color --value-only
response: km/h 126
